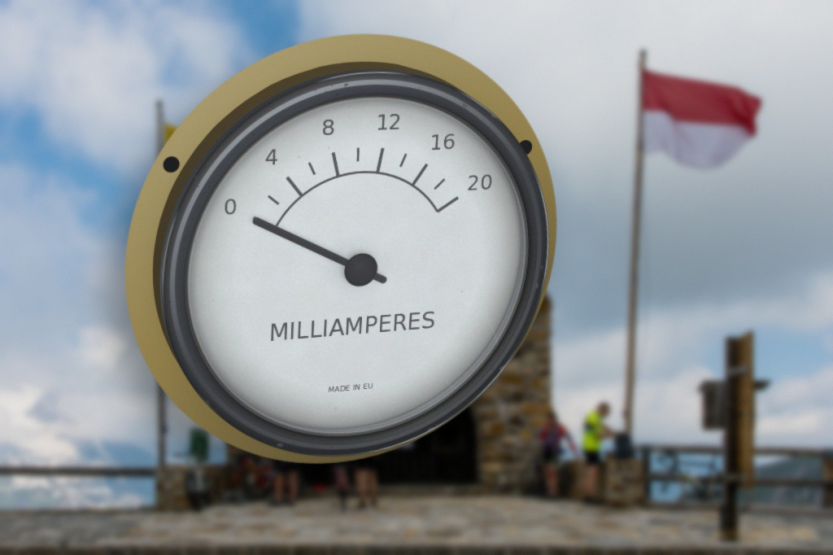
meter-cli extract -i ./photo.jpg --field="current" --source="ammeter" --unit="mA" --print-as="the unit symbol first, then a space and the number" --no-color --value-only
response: mA 0
